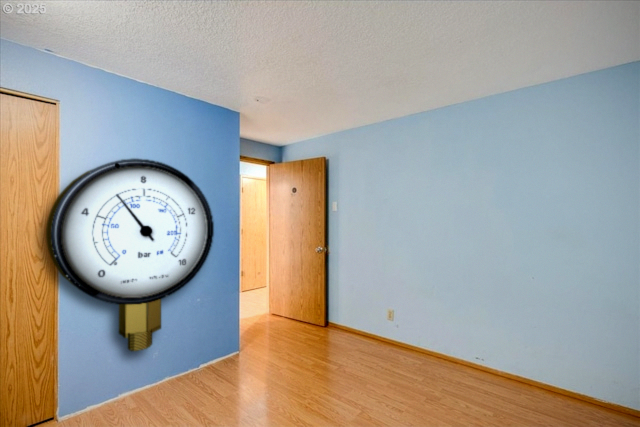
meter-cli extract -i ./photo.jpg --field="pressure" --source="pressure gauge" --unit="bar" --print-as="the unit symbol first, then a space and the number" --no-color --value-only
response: bar 6
